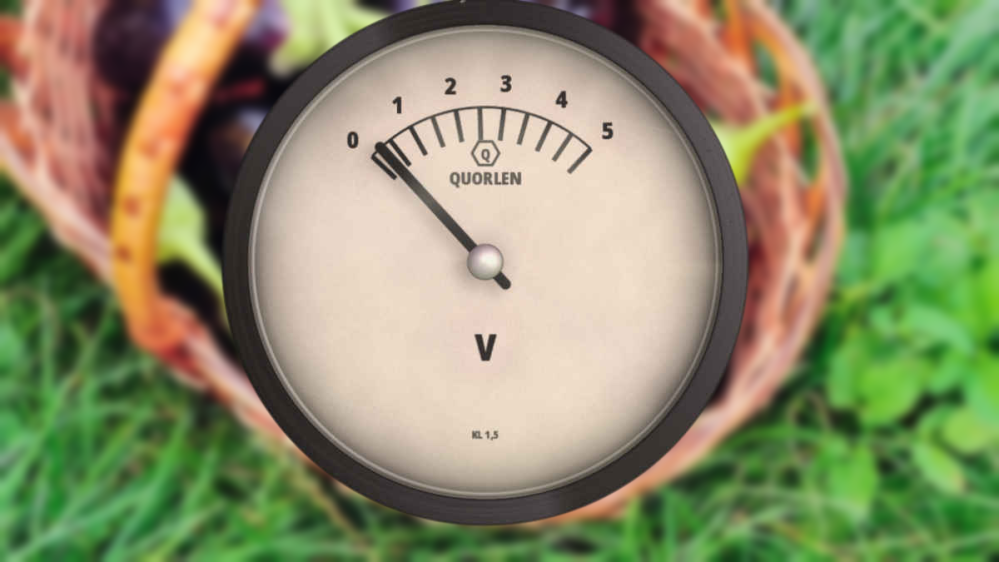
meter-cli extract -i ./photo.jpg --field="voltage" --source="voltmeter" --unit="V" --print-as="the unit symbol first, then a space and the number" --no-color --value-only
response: V 0.25
